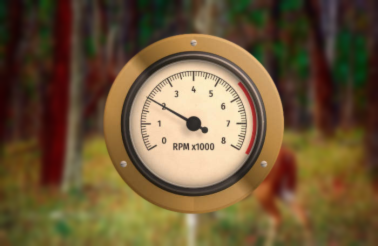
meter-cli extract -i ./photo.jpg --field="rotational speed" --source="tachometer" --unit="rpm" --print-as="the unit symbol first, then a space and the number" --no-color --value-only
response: rpm 2000
